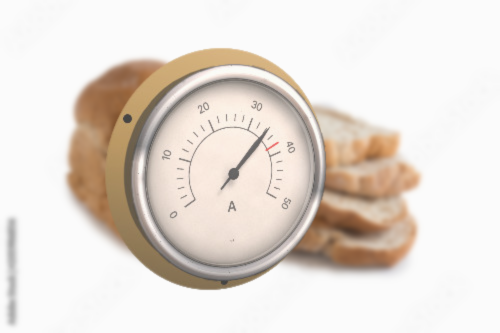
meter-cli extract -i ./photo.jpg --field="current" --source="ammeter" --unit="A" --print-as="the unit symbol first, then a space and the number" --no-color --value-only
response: A 34
